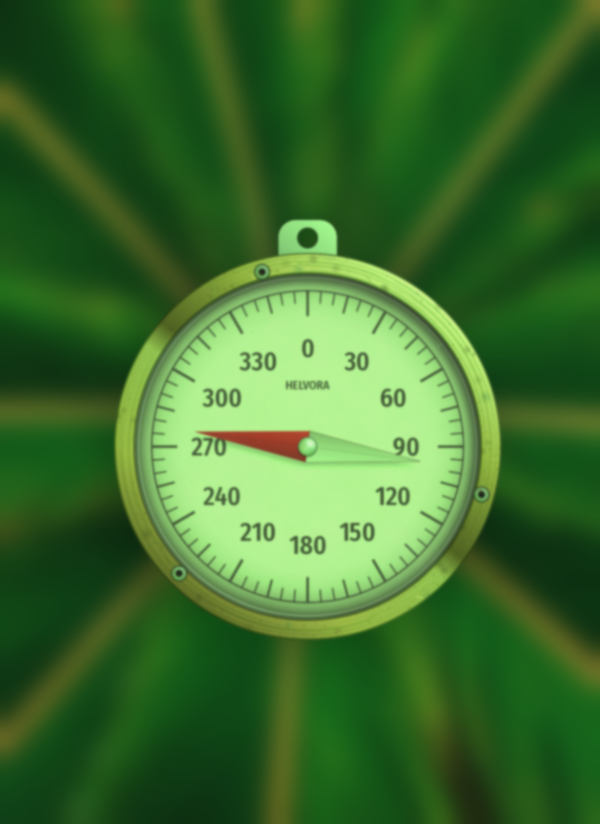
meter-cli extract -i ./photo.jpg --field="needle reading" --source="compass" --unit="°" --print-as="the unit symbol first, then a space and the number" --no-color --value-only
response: ° 277.5
